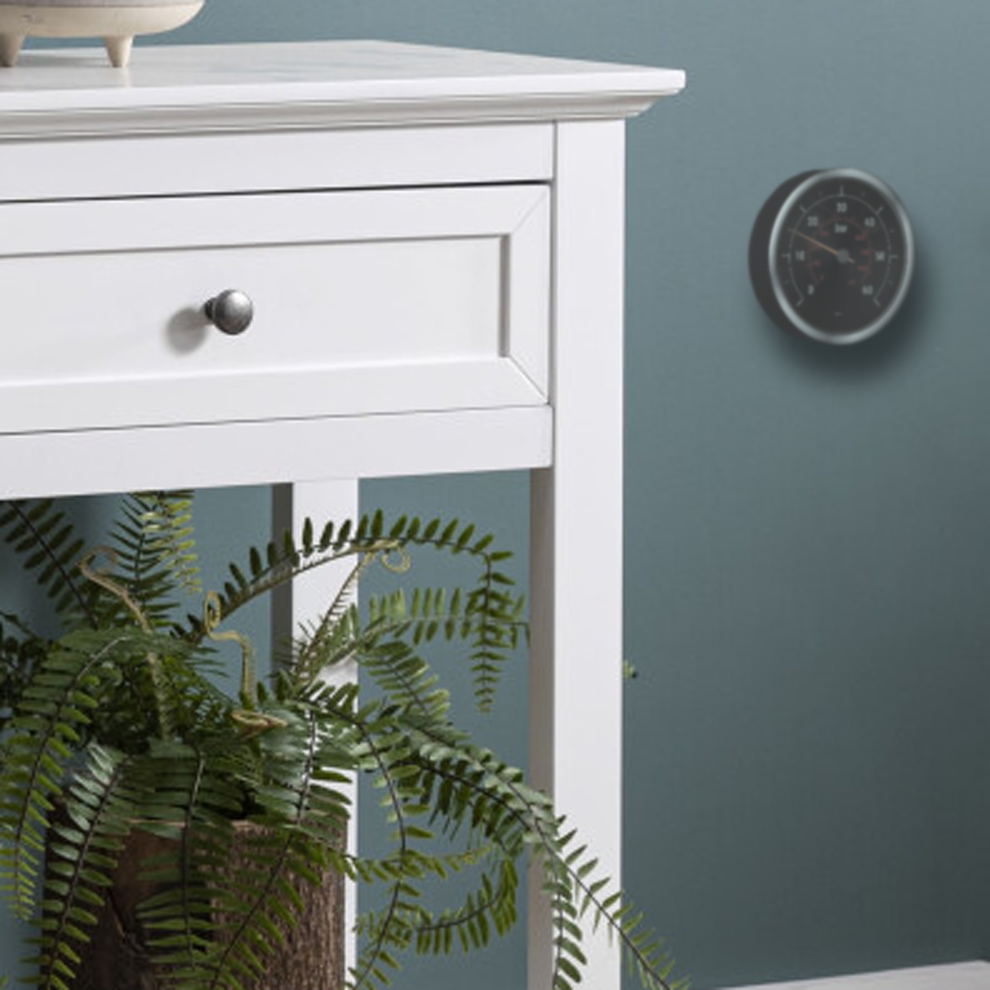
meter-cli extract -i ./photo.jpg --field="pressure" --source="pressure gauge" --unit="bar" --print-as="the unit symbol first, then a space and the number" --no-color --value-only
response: bar 15
